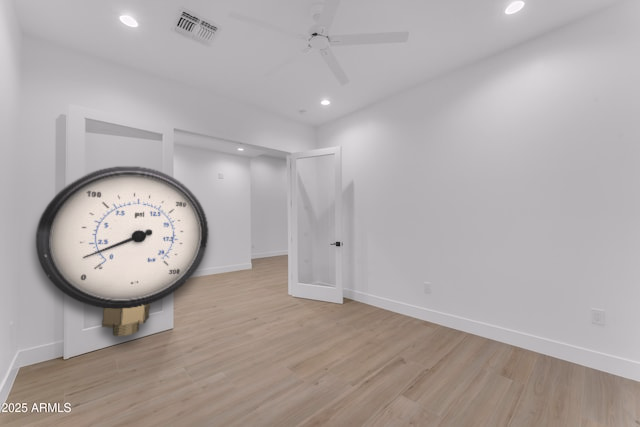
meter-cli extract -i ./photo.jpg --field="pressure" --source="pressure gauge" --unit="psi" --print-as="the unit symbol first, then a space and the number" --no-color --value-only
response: psi 20
